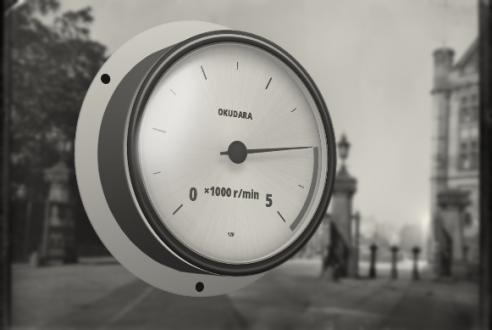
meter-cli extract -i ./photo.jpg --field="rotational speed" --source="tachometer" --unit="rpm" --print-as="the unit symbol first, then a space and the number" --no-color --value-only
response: rpm 4000
